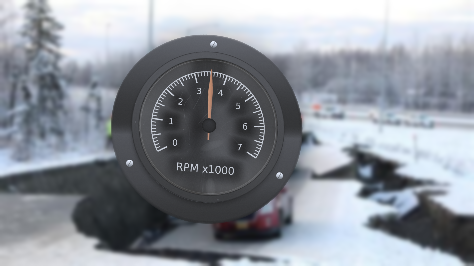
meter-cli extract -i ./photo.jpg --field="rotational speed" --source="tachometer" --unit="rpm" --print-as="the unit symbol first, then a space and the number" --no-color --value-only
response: rpm 3500
